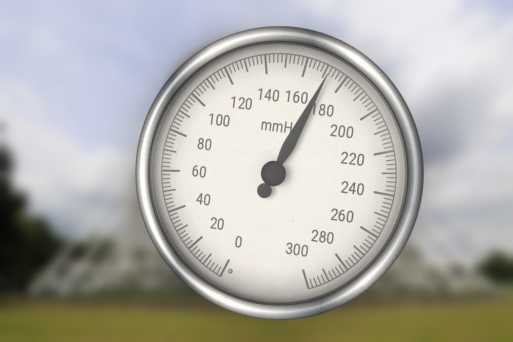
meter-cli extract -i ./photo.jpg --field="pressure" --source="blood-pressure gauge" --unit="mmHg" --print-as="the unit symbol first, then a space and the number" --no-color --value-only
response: mmHg 172
